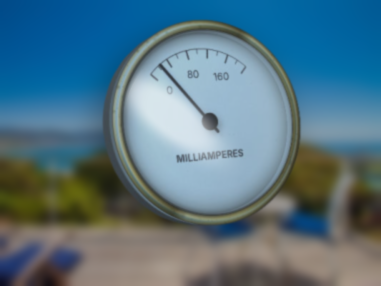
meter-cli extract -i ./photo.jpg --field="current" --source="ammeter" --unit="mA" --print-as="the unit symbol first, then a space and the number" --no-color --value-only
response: mA 20
